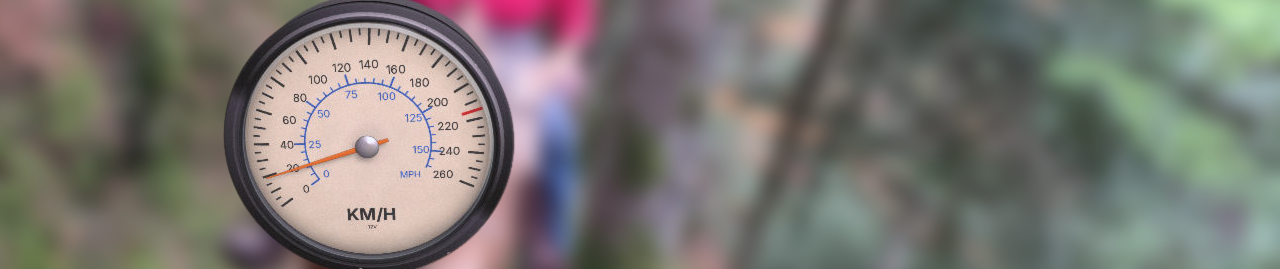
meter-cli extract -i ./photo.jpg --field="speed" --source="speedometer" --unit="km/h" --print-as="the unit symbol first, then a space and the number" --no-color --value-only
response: km/h 20
